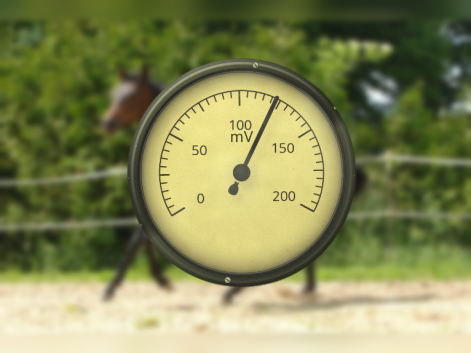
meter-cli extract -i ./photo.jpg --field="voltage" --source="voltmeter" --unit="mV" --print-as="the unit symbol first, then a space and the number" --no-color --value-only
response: mV 122.5
